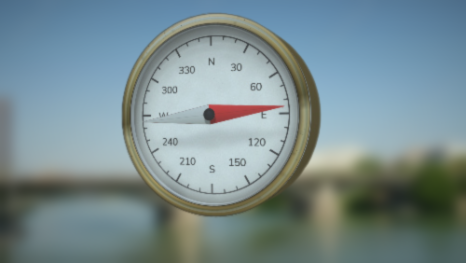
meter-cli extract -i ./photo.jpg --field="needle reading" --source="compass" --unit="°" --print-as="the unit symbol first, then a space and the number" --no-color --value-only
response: ° 85
